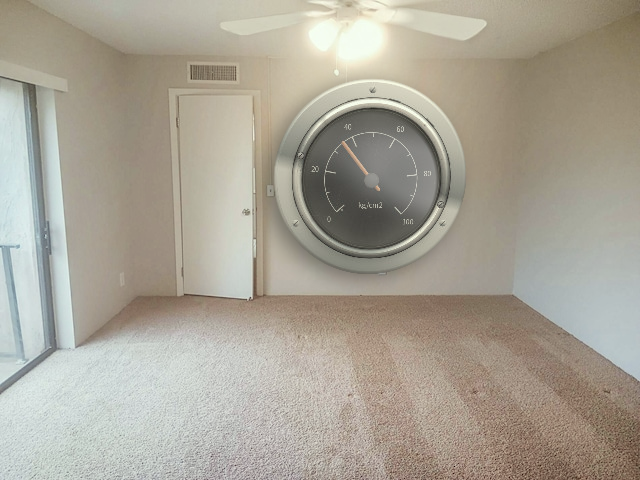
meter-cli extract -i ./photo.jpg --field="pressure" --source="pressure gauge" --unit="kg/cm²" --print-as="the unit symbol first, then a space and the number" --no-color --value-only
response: kg/cm² 35
